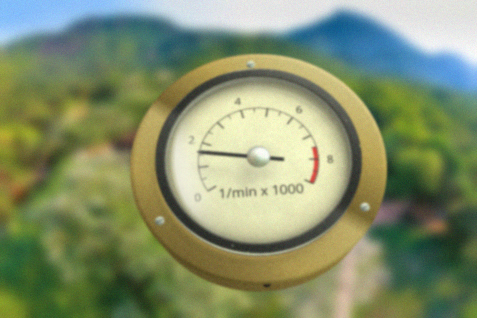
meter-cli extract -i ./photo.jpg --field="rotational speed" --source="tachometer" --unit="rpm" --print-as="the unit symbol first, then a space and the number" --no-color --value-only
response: rpm 1500
